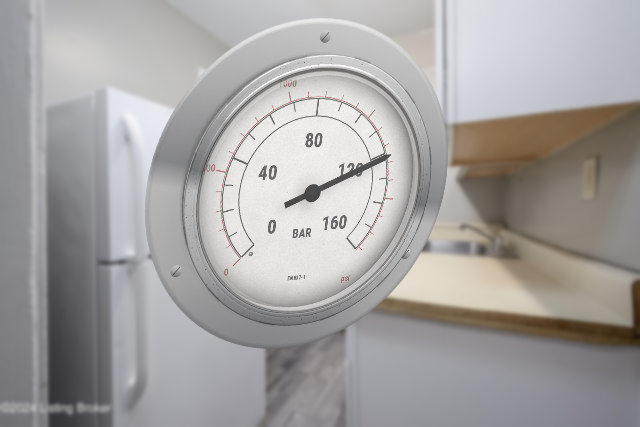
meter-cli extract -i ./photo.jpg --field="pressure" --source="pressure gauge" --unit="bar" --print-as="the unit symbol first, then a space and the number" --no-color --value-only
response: bar 120
